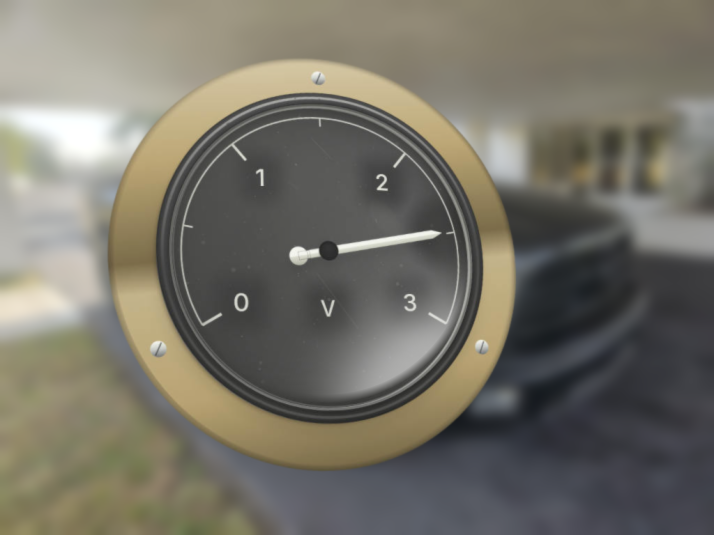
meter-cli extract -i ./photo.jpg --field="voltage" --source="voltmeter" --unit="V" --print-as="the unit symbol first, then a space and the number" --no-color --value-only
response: V 2.5
